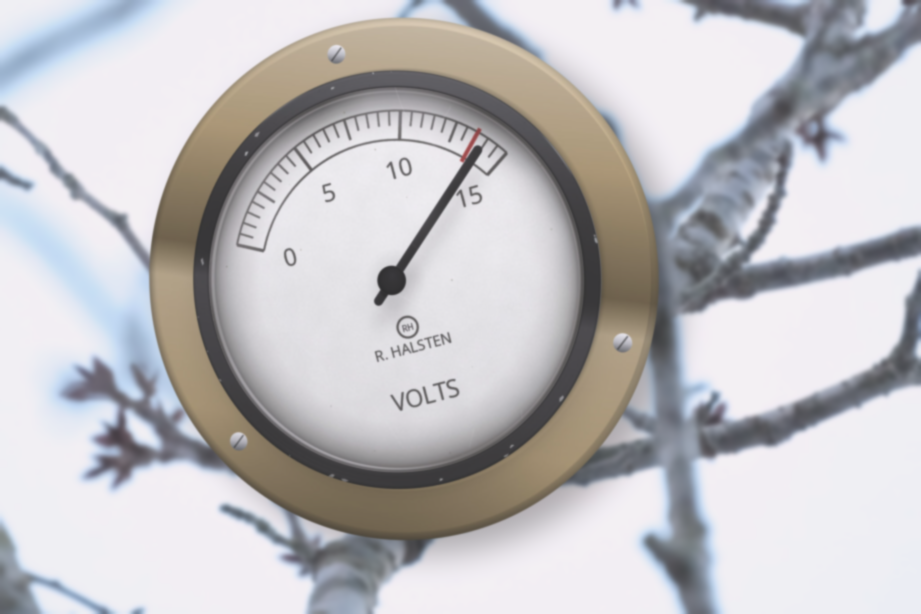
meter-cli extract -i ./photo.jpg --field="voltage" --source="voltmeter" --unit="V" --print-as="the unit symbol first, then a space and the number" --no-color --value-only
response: V 14
